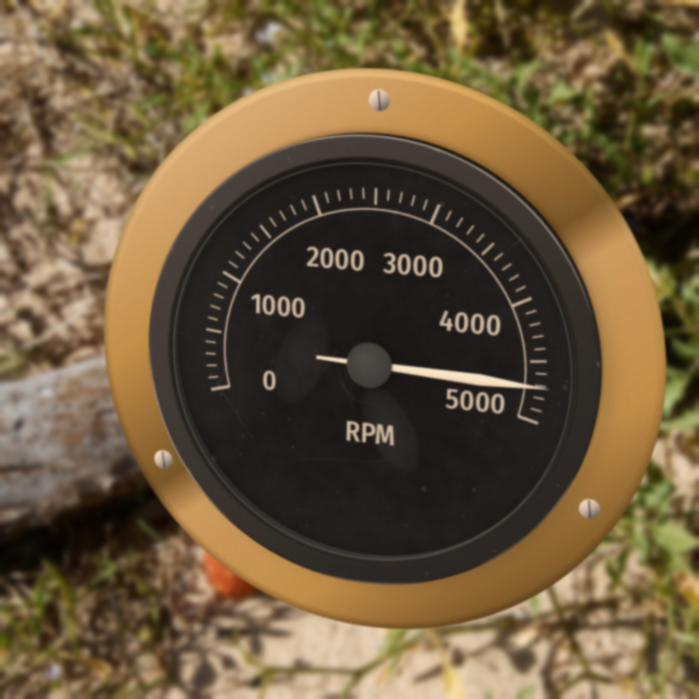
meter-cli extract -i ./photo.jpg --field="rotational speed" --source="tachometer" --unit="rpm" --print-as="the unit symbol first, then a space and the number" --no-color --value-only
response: rpm 4700
